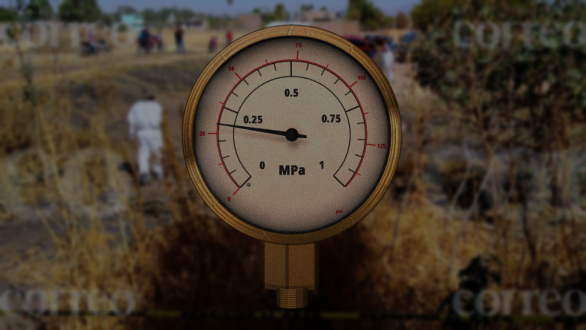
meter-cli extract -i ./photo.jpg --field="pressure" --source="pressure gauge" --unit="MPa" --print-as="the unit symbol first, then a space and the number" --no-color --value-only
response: MPa 0.2
